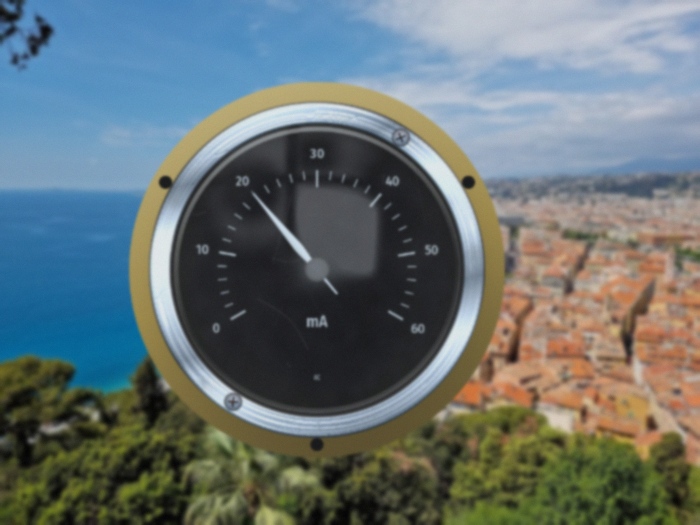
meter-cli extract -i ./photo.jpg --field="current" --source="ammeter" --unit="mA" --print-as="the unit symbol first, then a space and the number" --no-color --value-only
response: mA 20
